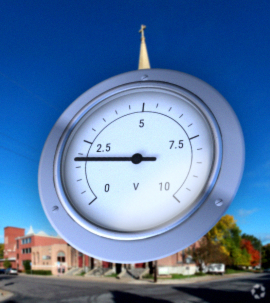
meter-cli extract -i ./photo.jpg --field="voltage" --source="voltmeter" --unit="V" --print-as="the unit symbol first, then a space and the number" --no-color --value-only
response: V 1.75
